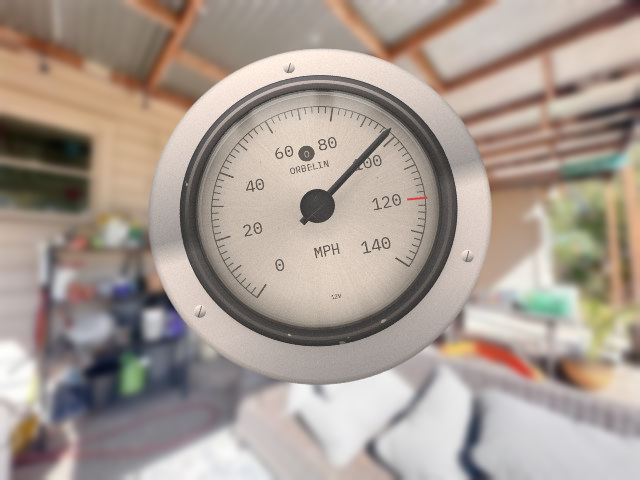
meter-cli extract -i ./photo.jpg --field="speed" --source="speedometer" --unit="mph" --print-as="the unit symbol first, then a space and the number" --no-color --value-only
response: mph 98
